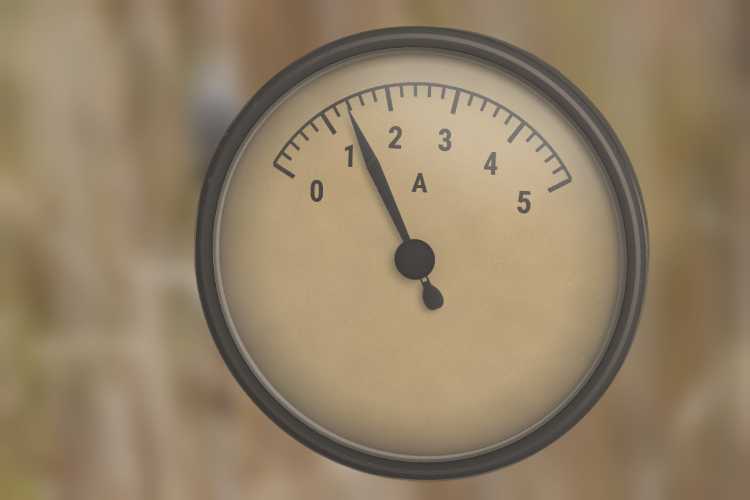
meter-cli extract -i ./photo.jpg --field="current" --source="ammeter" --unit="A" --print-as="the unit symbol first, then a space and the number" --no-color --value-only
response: A 1.4
